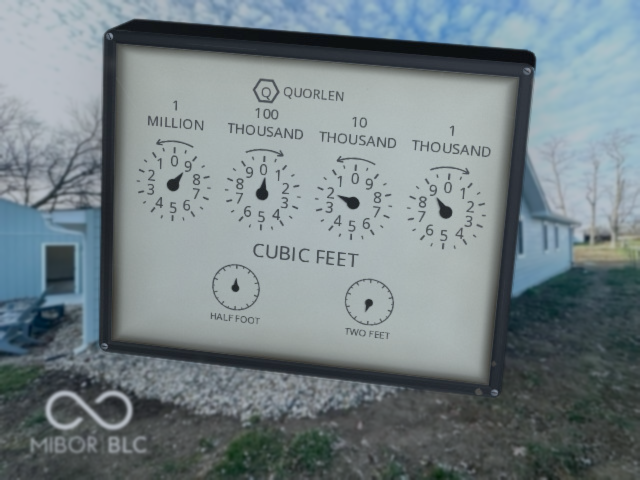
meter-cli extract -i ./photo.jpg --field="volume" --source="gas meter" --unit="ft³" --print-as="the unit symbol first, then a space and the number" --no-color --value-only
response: ft³ 901900
